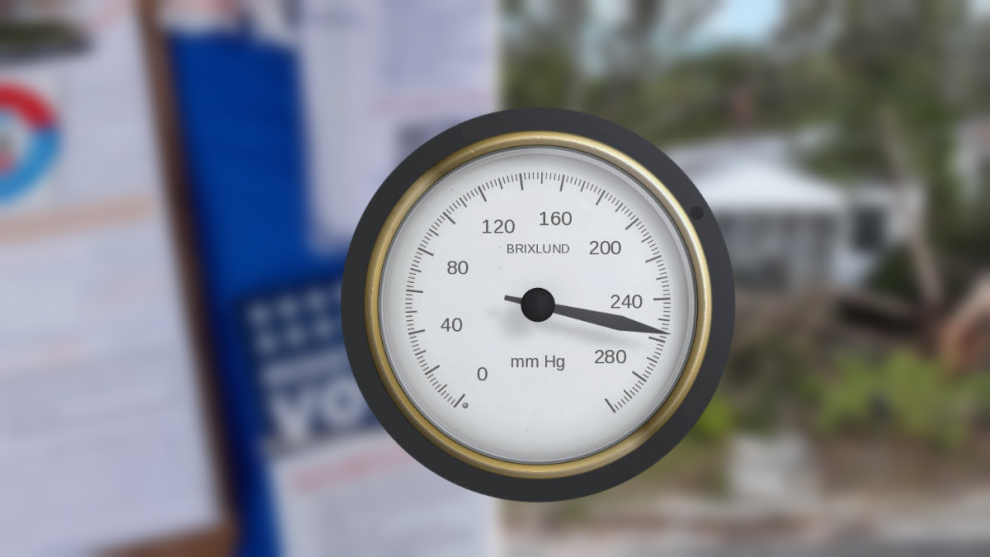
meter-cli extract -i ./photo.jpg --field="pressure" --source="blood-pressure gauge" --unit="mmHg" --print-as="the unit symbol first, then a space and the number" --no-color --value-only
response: mmHg 256
